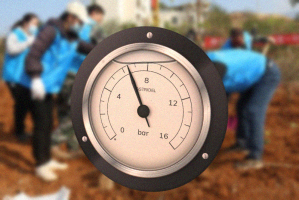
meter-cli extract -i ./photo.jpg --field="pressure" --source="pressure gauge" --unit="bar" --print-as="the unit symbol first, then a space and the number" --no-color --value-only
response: bar 6.5
